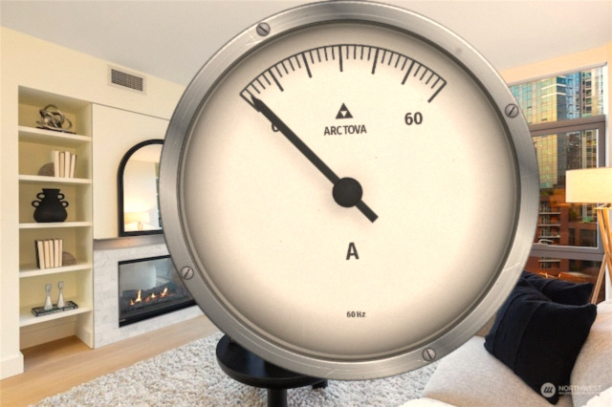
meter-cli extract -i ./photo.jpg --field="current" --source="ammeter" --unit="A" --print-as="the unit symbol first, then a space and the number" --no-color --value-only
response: A 2
